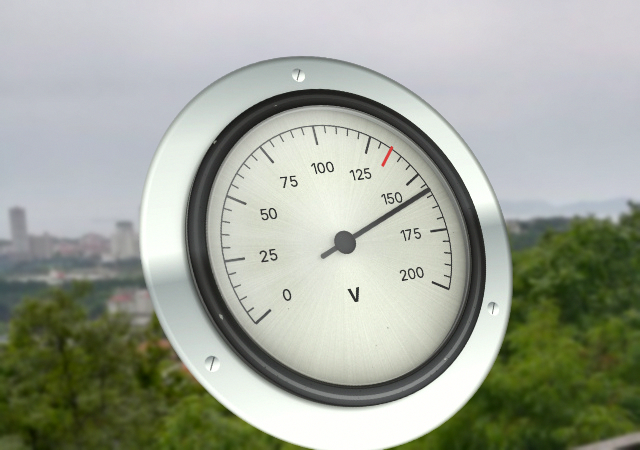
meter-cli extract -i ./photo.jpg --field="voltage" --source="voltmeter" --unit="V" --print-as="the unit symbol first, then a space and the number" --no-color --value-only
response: V 157.5
